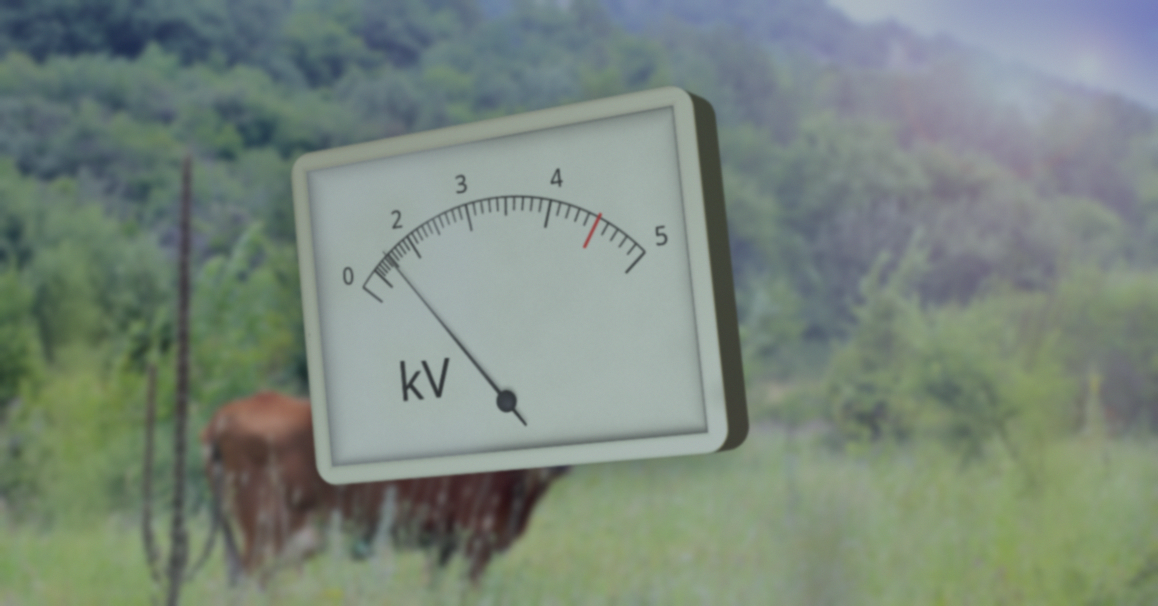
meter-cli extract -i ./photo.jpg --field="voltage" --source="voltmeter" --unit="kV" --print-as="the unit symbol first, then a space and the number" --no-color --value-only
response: kV 1.5
